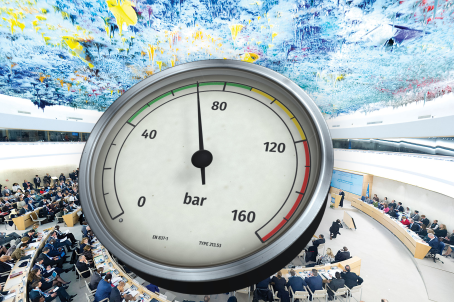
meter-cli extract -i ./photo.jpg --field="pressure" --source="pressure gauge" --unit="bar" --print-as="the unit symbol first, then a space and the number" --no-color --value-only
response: bar 70
